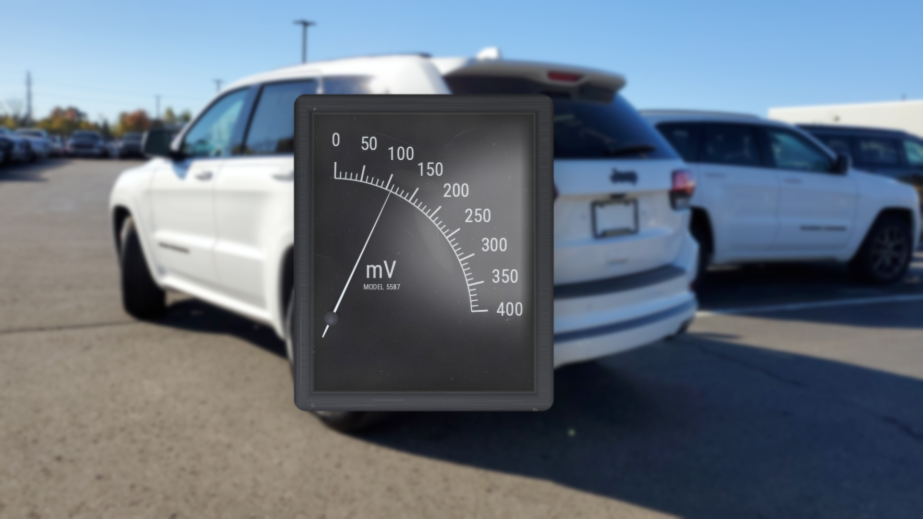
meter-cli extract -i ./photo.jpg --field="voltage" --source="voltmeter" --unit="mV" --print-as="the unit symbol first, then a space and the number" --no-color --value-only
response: mV 110
